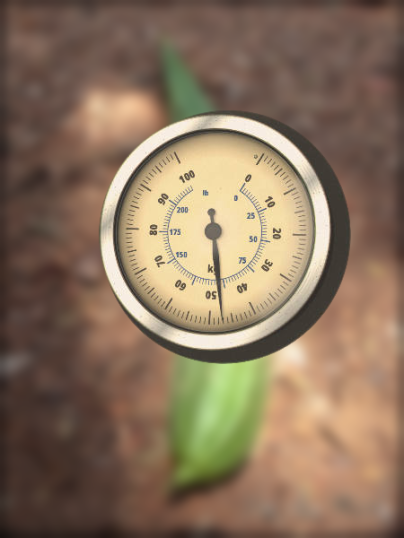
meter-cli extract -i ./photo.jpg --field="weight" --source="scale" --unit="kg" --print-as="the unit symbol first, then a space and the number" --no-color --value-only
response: kg 47
